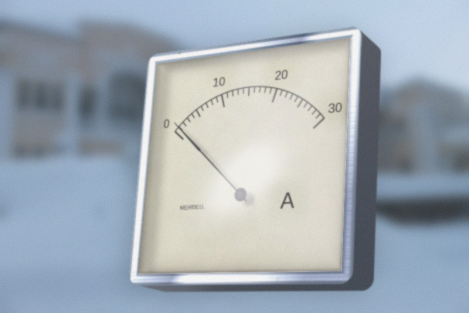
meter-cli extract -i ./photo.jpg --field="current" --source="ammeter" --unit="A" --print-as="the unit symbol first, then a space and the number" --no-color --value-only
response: A 1
